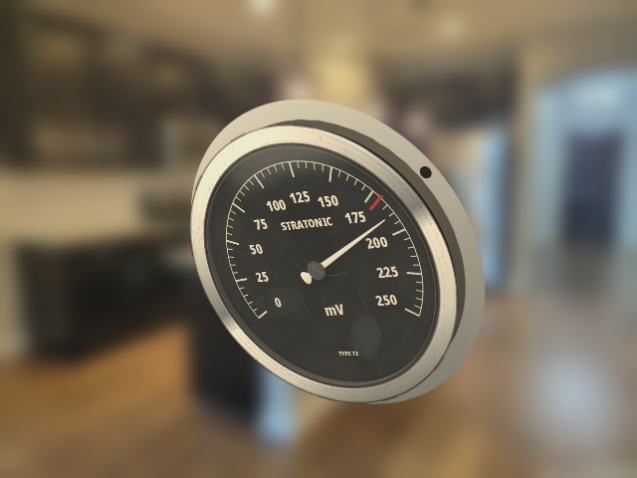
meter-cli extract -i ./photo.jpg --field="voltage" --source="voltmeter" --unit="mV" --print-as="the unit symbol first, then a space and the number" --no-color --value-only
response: mV 190
